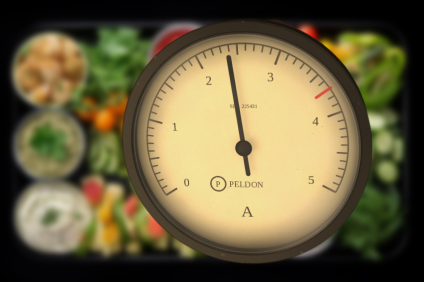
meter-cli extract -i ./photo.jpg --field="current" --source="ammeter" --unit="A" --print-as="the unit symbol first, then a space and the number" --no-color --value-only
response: A 2.4
